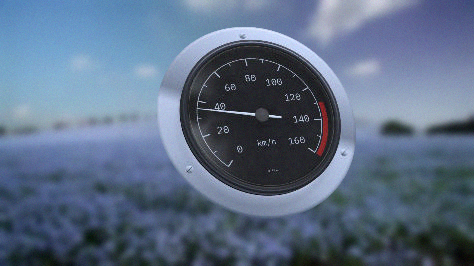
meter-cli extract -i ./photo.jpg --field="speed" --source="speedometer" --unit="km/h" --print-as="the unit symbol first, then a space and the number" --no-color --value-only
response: km/h 35
